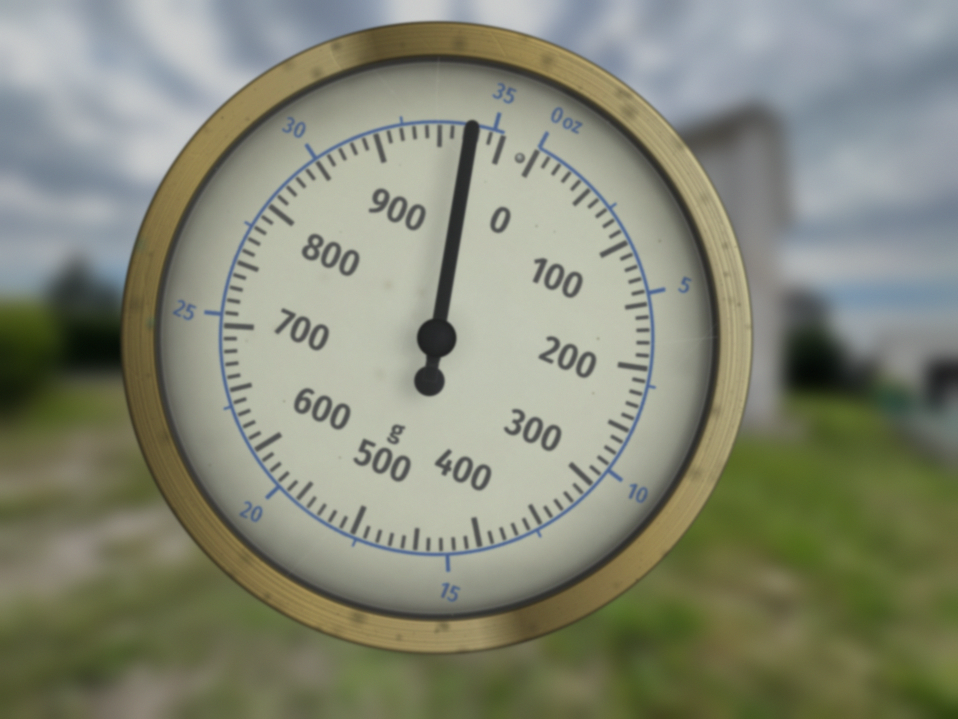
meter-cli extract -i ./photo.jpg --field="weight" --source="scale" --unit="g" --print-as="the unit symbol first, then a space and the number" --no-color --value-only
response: g 975
